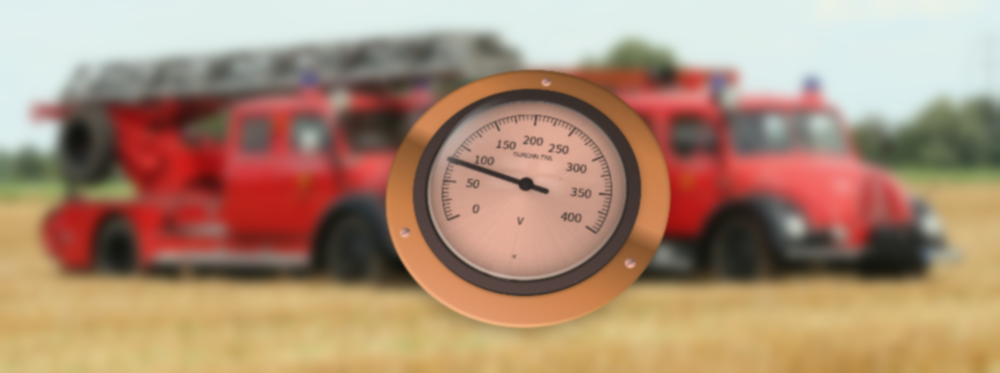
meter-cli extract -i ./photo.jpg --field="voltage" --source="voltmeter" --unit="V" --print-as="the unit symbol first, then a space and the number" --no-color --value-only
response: V 75
